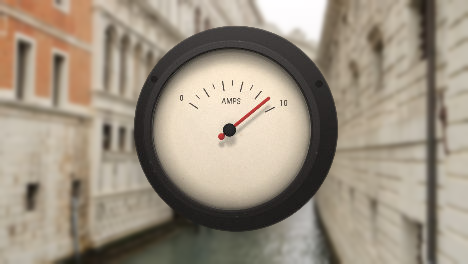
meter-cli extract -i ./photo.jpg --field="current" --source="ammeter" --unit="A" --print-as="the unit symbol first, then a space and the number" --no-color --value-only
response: A 9
